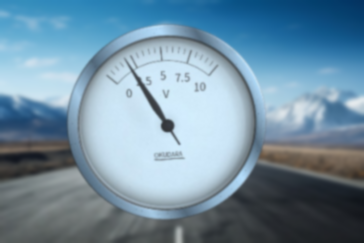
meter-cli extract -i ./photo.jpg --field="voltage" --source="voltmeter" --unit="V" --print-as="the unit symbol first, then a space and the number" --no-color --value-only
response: V 2
